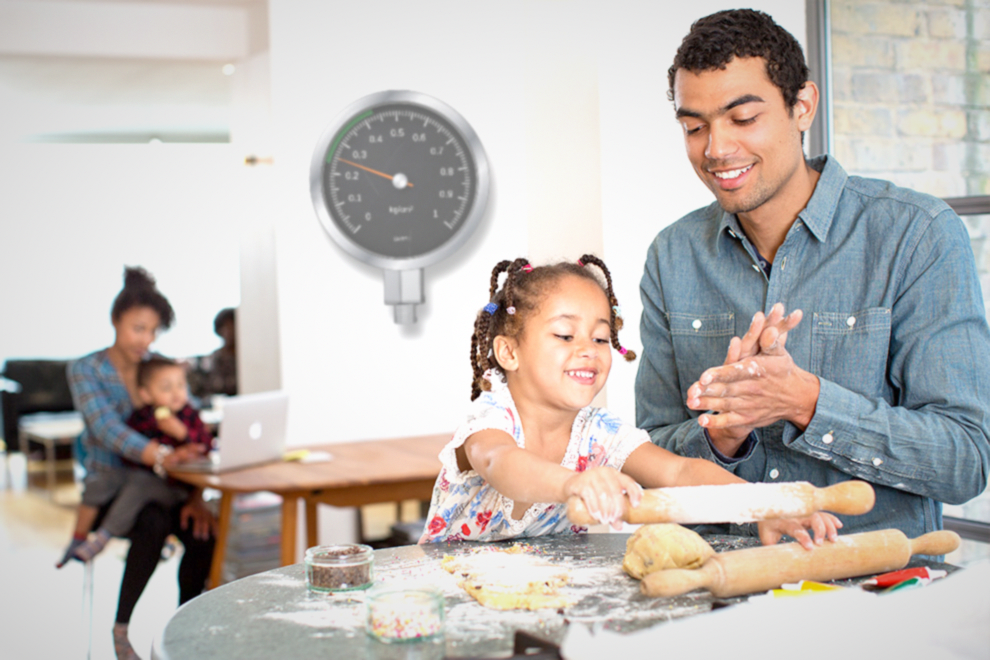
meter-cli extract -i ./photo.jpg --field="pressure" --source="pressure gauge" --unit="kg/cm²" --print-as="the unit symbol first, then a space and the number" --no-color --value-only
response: kg/cm² 0.25
